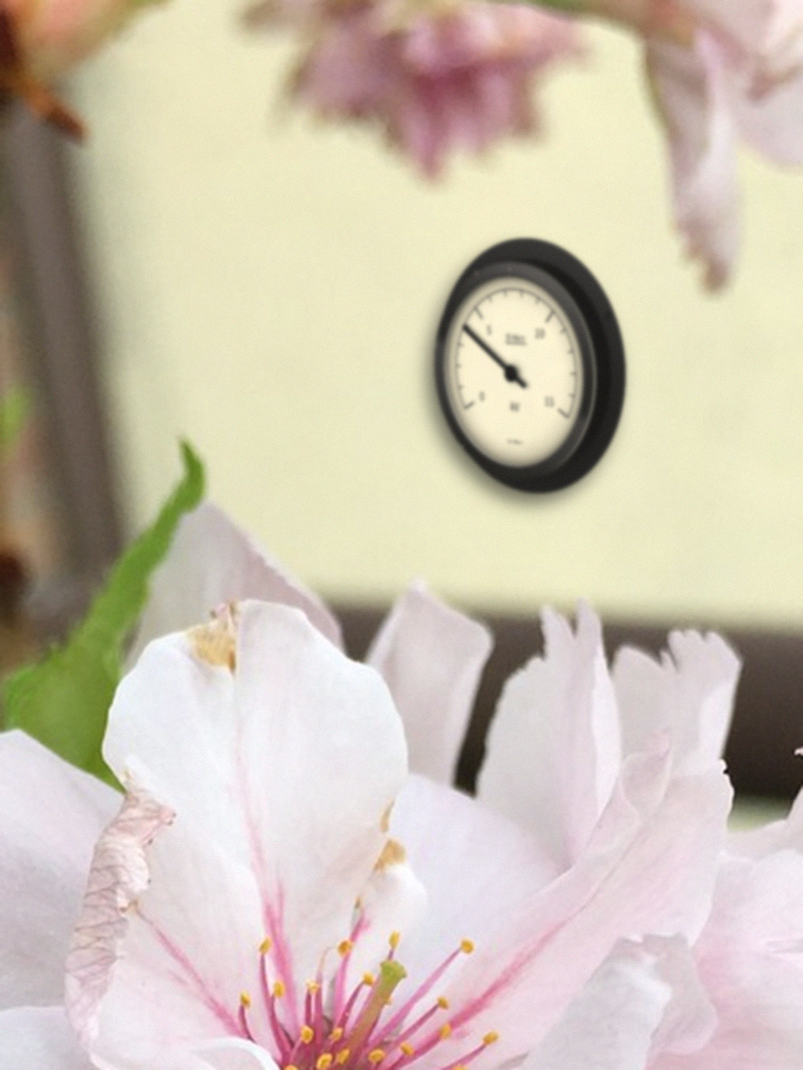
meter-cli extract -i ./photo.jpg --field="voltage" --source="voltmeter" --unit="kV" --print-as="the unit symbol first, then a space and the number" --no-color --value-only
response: kV 4
